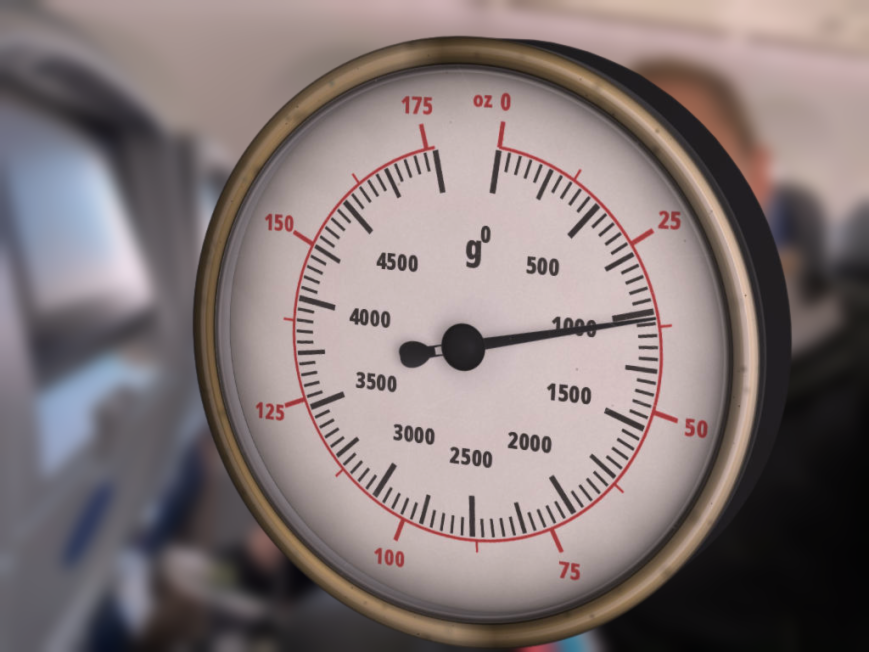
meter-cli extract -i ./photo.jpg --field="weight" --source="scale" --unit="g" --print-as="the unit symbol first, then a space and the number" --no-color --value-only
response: g 1025
